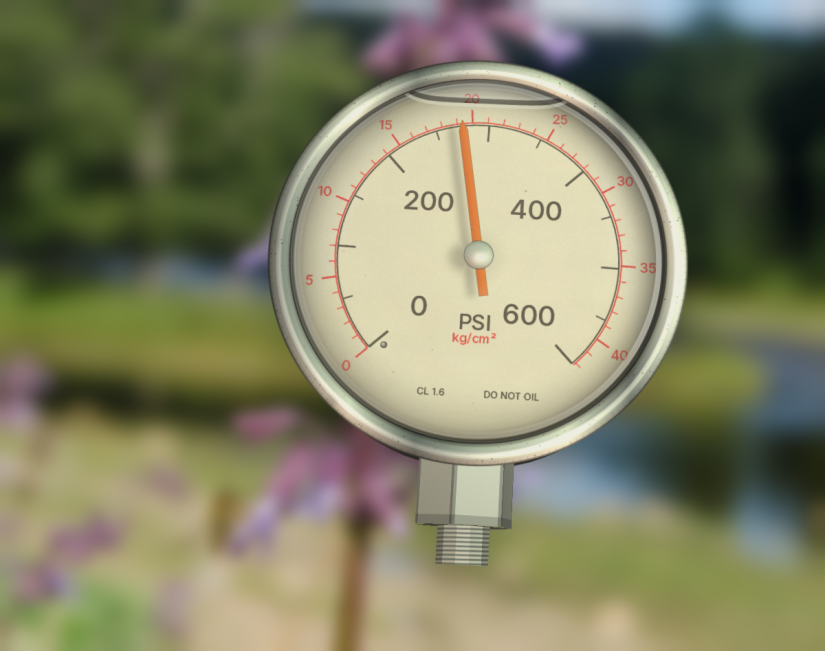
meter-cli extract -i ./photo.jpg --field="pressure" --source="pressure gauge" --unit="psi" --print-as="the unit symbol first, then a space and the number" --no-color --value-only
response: psi 275
